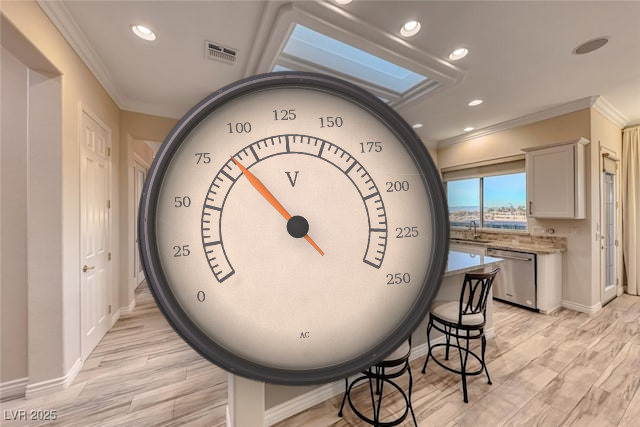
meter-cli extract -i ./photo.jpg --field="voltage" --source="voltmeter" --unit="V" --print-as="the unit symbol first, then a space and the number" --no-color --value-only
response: V 85
